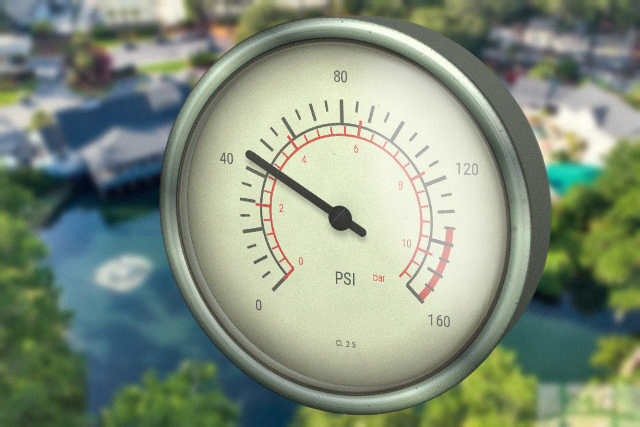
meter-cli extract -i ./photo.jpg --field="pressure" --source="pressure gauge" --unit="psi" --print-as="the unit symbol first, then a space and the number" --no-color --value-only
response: psi 45
